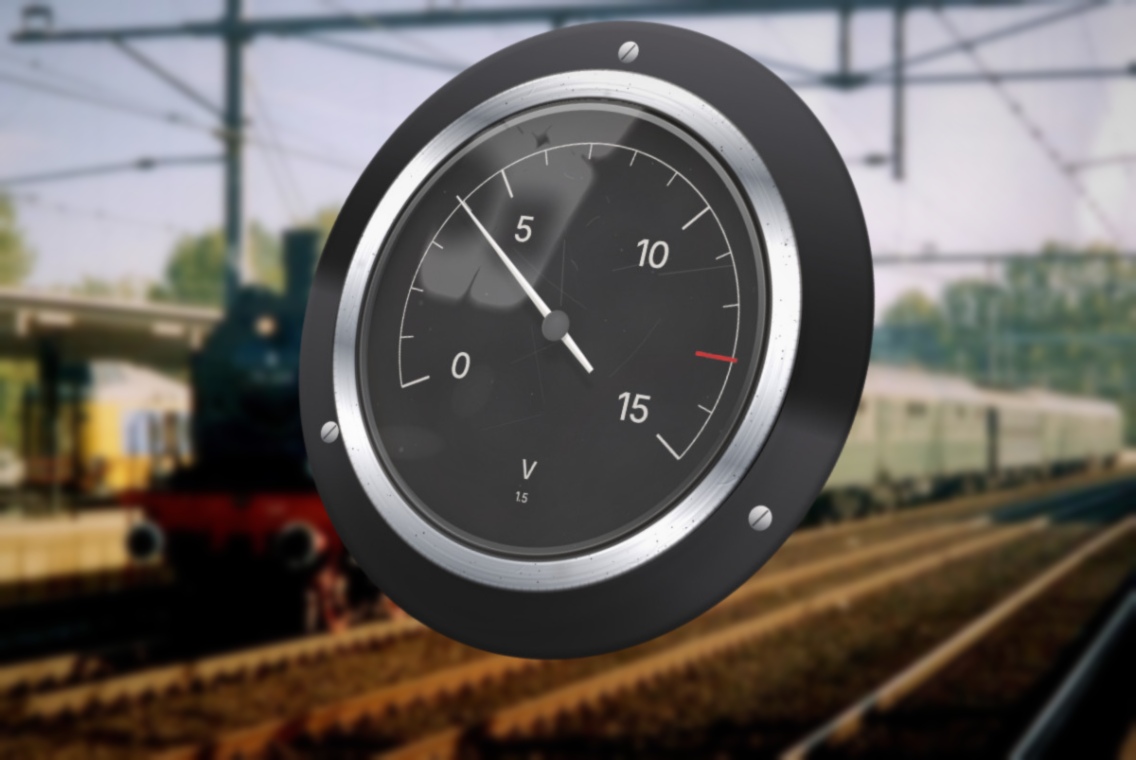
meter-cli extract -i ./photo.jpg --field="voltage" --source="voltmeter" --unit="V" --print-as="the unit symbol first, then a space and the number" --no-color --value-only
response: V 4
